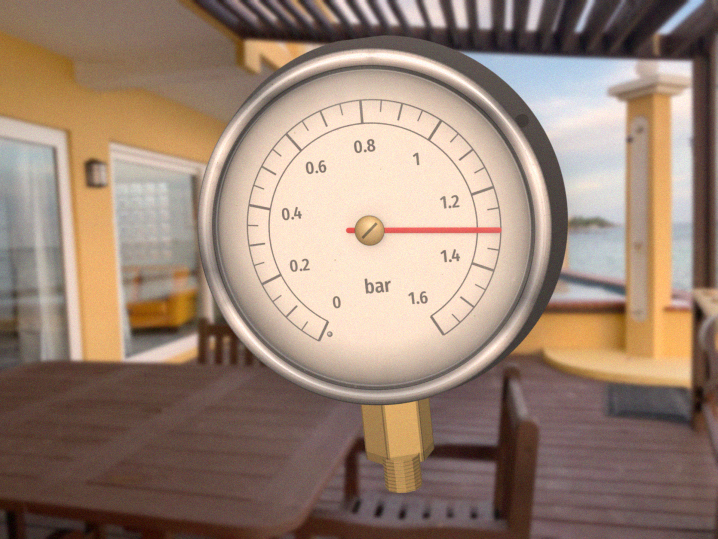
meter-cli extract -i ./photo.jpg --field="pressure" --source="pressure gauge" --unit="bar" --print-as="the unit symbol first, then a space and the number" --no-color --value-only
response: bar 1.3
